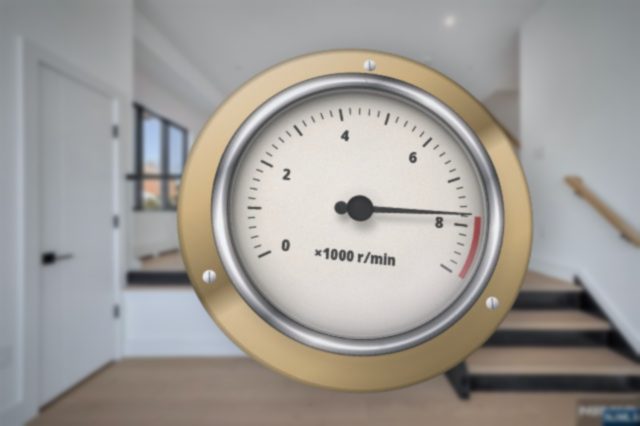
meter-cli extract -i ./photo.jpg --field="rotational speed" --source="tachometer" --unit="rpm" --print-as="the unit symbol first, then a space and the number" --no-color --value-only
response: rpm 7800
